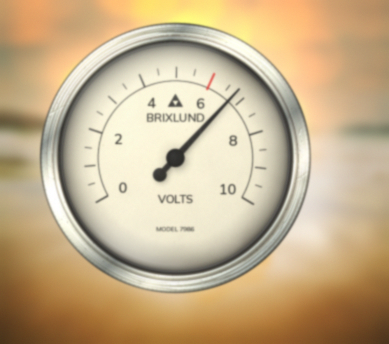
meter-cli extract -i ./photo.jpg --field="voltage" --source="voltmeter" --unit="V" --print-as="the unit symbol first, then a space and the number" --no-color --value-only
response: V 6.75
